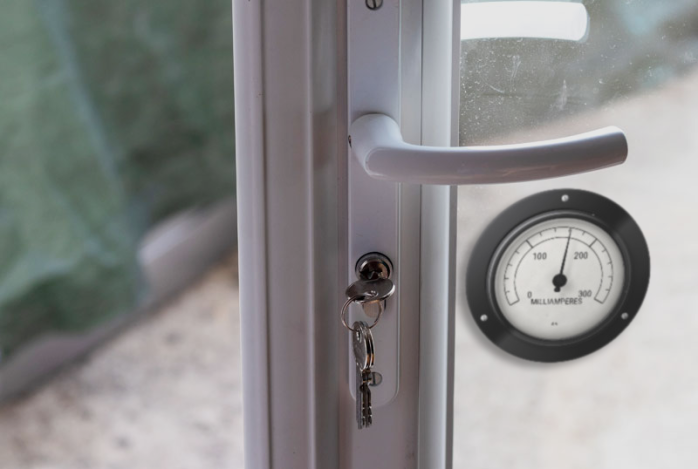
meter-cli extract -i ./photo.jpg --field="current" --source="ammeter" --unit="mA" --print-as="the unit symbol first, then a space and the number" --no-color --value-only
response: mA 160
